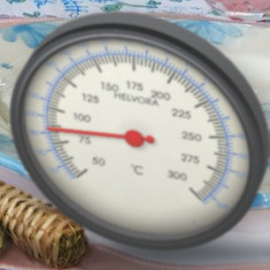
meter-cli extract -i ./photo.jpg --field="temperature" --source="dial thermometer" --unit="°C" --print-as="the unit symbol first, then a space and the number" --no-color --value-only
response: °C 87.5
